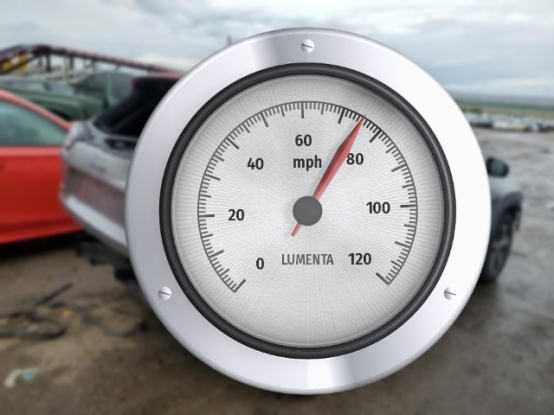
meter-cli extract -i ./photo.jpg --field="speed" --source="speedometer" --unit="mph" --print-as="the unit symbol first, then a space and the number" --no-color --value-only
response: mph 75
